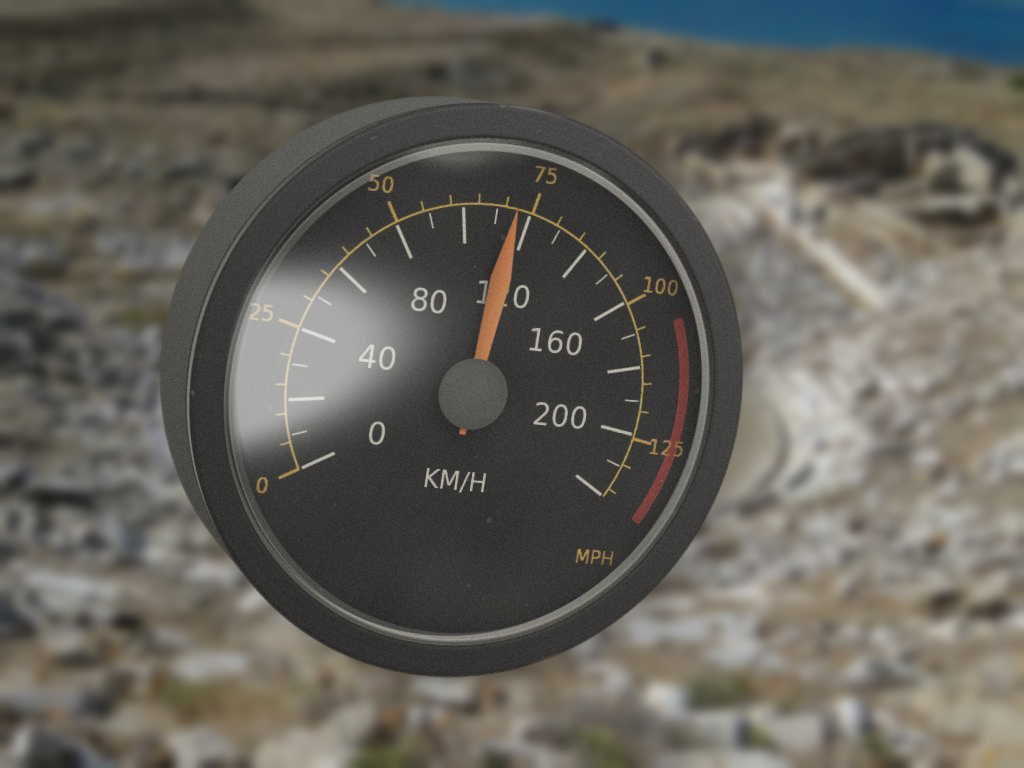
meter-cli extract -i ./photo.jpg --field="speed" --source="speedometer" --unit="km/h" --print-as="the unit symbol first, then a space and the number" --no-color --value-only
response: km/h 115
